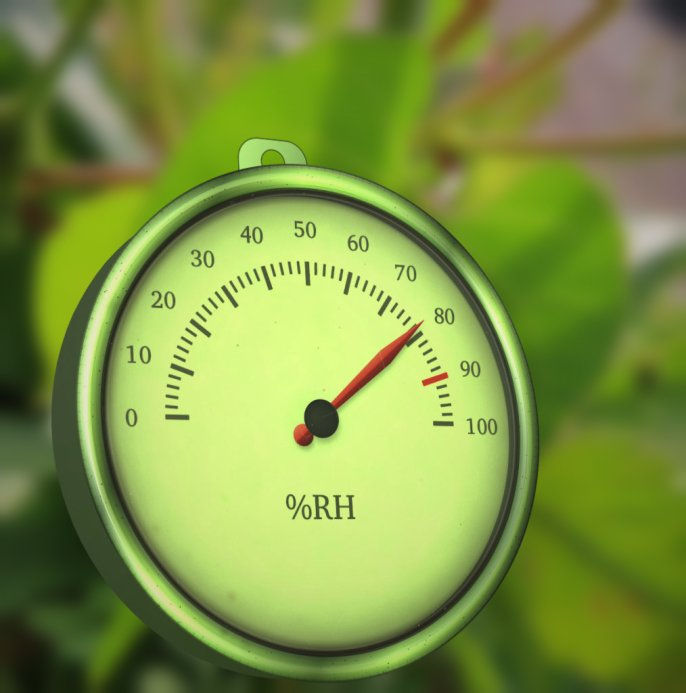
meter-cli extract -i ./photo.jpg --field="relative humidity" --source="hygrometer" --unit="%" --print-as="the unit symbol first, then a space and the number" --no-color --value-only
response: % 78
